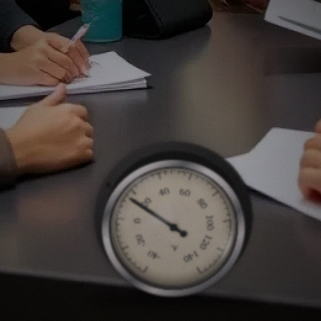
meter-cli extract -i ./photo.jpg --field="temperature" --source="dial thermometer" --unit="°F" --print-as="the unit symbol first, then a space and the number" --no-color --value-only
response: °F 16
